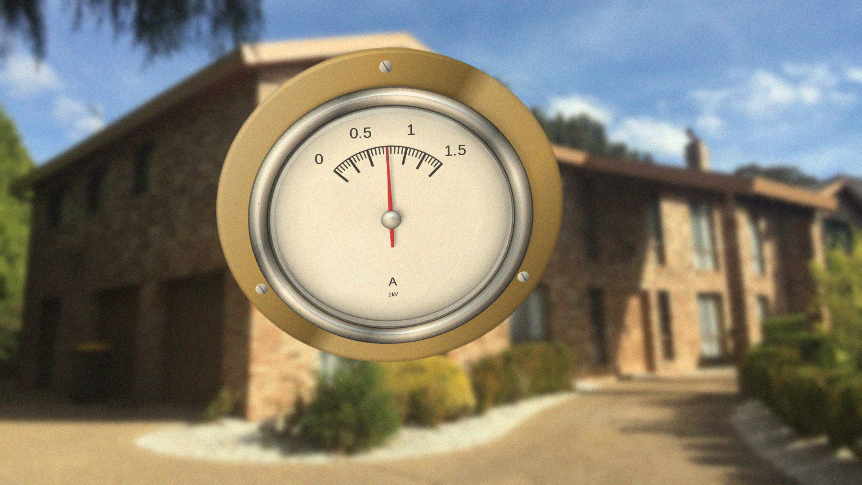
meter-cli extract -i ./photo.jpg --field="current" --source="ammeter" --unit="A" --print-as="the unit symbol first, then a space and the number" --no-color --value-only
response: A 0.75
